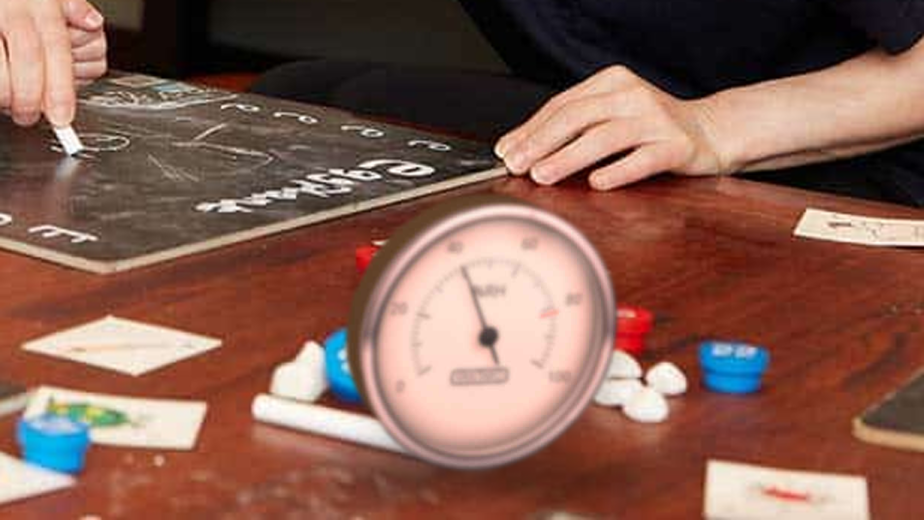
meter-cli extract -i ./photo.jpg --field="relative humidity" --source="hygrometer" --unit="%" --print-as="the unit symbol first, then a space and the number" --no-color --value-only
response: % 40
